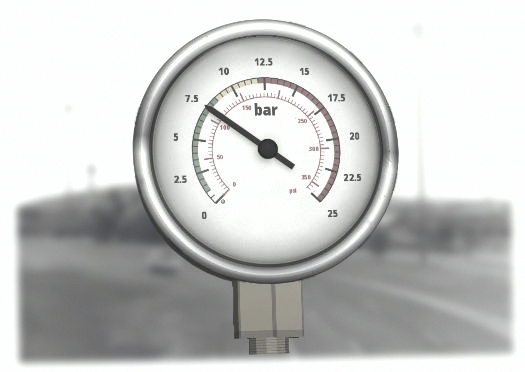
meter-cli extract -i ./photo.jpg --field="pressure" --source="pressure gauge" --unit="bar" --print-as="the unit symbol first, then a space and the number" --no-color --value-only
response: bar 7.5
